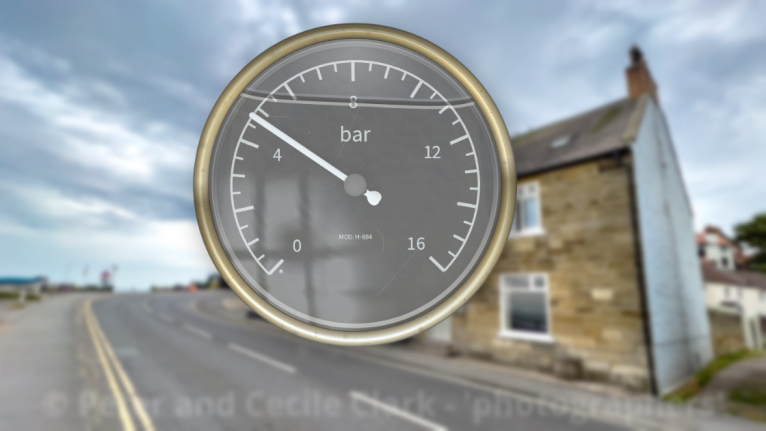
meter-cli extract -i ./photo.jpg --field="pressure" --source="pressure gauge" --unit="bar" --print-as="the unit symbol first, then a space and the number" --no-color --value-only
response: bar 4.75
